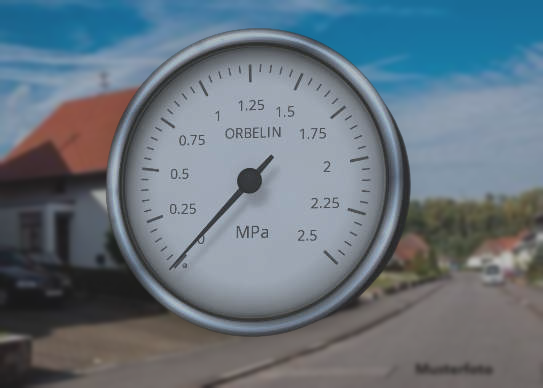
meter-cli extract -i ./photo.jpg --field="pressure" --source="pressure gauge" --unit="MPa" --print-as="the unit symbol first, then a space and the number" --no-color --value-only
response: MPa 0
